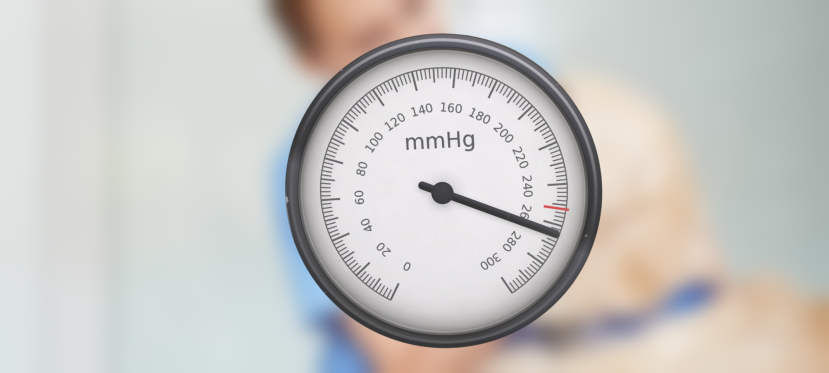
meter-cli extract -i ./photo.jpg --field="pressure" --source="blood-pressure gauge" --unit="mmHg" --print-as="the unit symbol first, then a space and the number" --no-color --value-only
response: mmHg 264
